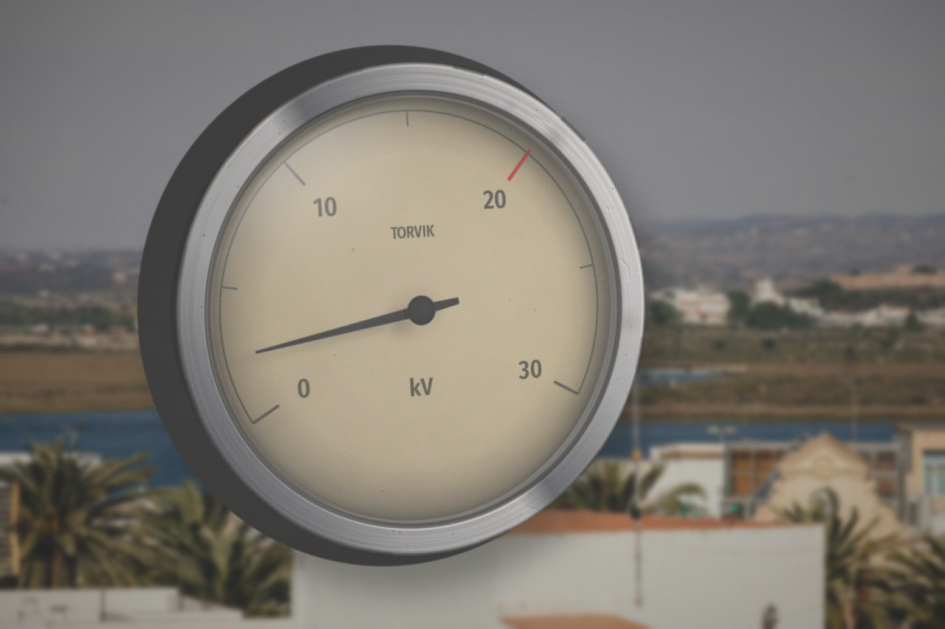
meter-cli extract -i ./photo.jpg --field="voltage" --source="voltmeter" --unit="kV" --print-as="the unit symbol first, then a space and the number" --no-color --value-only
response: kV 2.5
